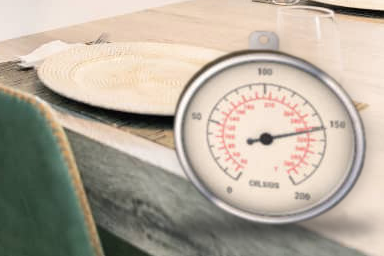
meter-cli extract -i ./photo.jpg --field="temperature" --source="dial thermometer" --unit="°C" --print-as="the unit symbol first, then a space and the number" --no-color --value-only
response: °C 150
